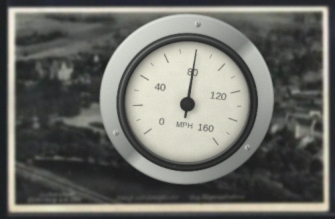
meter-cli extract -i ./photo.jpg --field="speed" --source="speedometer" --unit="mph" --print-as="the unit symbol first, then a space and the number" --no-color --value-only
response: mph 80
